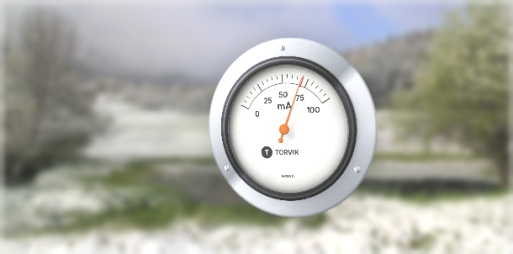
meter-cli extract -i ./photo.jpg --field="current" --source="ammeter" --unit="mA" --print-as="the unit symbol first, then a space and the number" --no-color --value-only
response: mA 70
